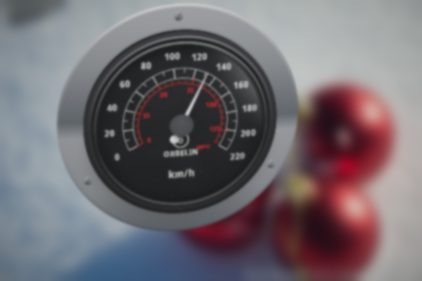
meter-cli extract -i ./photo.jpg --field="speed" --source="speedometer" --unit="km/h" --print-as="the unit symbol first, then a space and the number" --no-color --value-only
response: km/h 130
